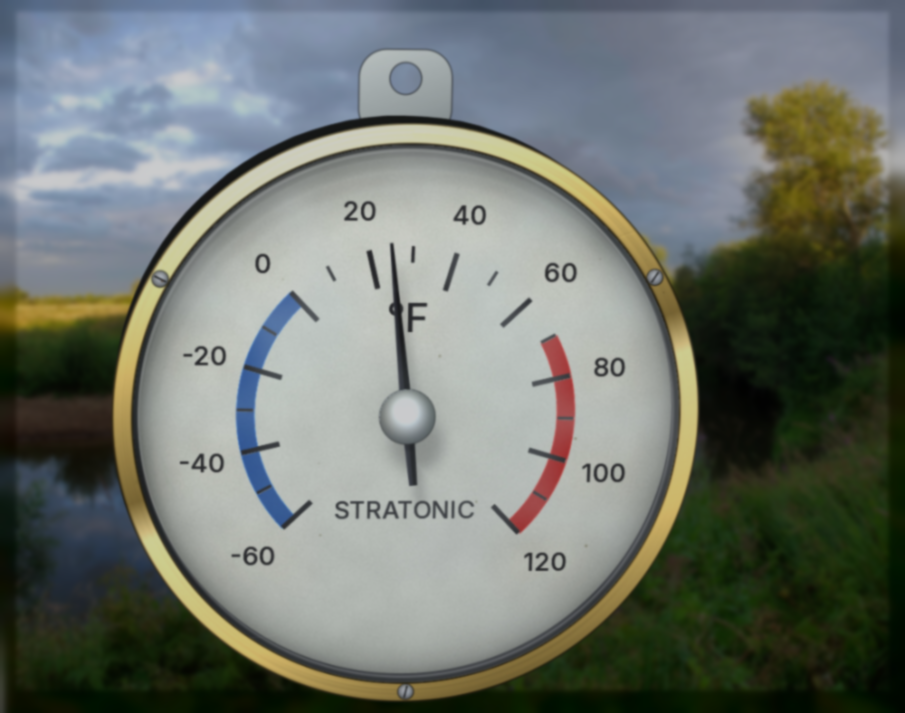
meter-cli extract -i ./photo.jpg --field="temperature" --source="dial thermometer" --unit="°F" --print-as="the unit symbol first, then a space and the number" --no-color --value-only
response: °F 25
